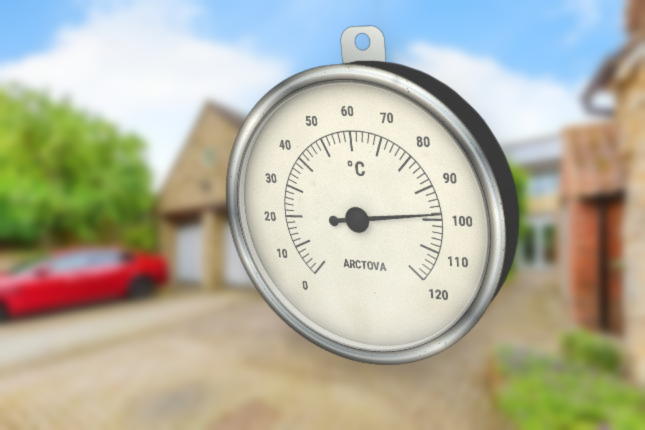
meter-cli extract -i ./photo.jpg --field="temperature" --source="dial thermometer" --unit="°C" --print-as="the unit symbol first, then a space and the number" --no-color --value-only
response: °C 98
